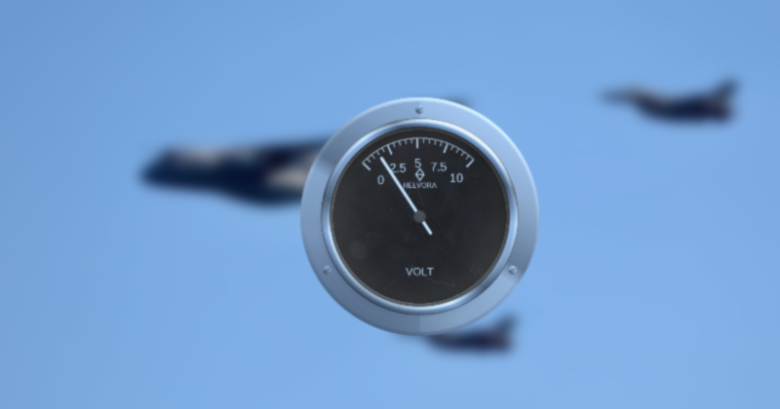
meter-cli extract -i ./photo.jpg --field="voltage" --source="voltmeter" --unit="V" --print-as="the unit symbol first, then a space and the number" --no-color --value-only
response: V 1.5
